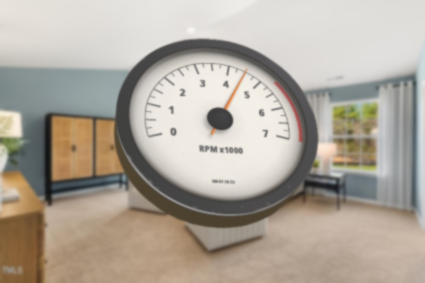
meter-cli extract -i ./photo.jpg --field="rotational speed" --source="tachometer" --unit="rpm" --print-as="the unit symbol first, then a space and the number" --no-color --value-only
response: rpm 4500
